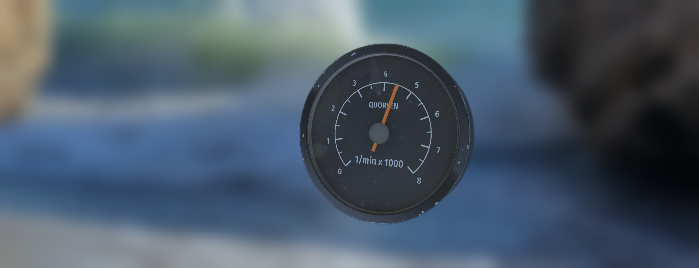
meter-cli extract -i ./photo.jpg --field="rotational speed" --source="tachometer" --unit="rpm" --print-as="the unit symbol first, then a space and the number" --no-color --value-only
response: rpm 4500
